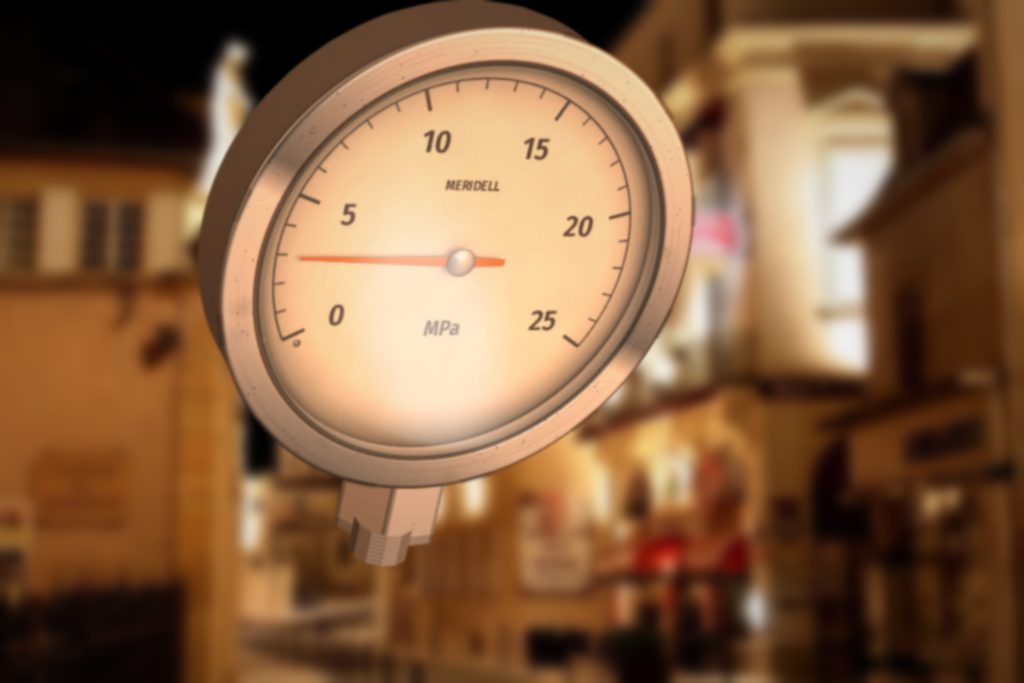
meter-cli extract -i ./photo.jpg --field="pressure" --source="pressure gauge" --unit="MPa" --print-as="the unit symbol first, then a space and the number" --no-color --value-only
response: MPa 3
